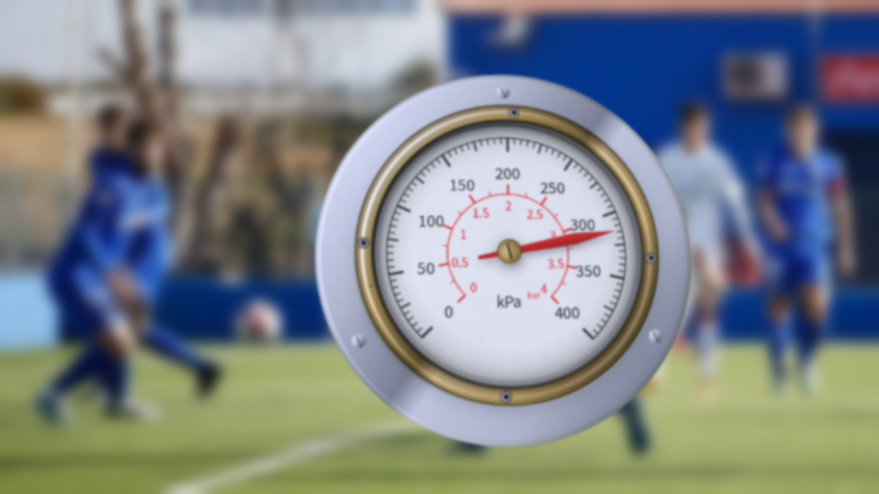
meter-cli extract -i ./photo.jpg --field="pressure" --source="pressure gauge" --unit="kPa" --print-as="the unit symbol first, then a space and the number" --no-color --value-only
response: kPa 315
